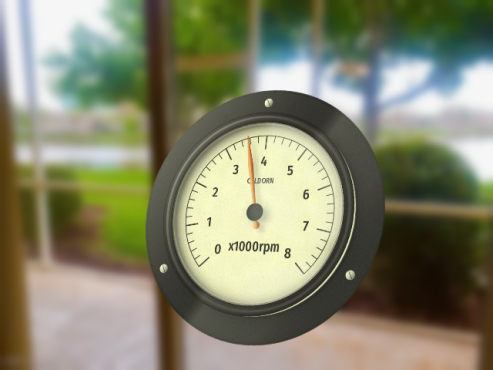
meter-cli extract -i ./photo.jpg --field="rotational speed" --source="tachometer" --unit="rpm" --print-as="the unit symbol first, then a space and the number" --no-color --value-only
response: rpm 3600
